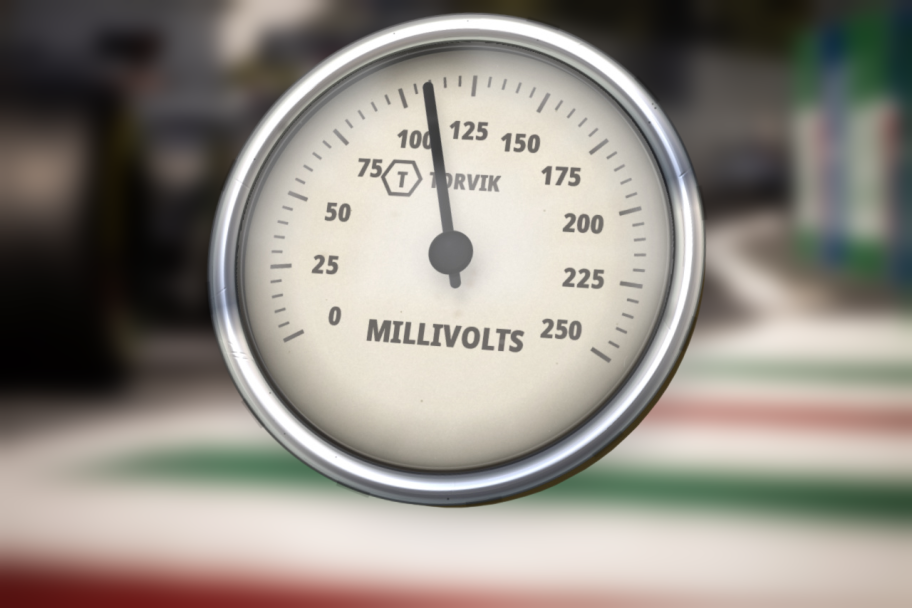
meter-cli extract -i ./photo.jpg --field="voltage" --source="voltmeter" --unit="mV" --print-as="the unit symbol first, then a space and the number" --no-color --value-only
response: mV 110
